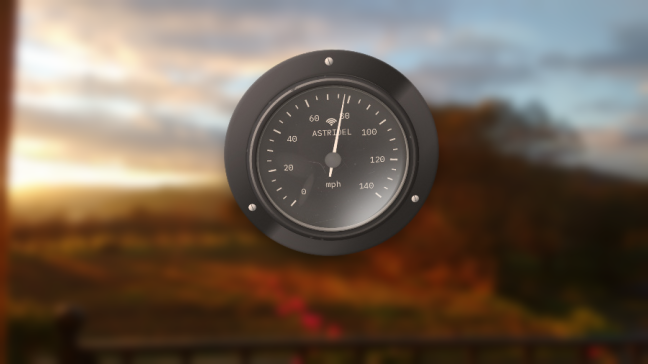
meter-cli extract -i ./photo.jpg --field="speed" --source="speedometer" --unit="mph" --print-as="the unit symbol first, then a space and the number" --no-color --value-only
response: mph 77.5
